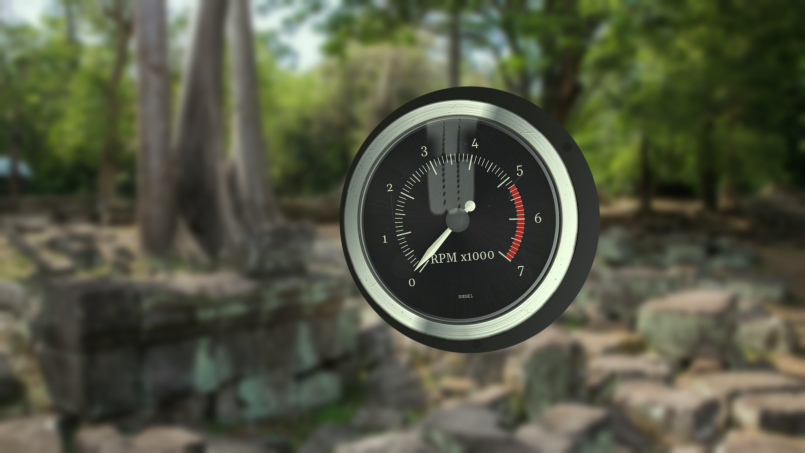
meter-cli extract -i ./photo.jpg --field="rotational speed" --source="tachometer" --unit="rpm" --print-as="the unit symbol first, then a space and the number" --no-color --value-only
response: rpm 100
